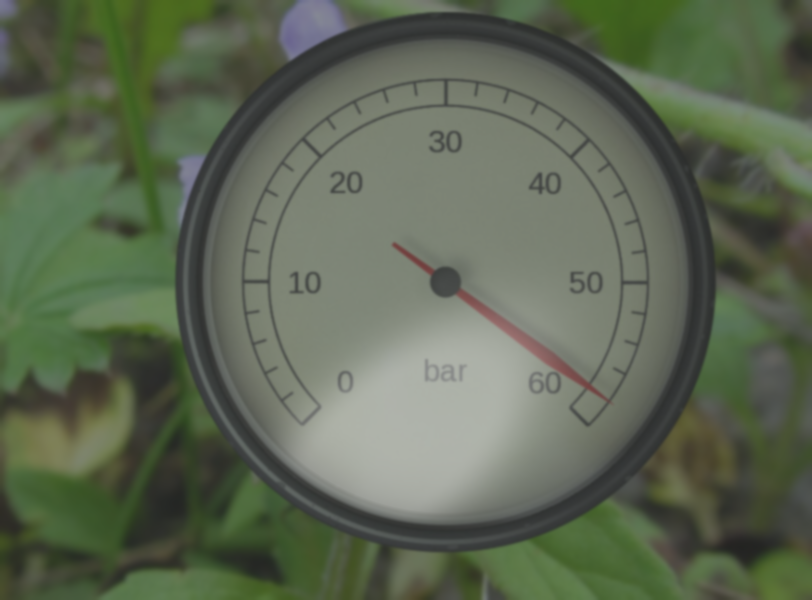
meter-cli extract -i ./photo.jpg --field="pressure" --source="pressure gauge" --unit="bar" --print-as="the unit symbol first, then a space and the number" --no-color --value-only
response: bar 58
